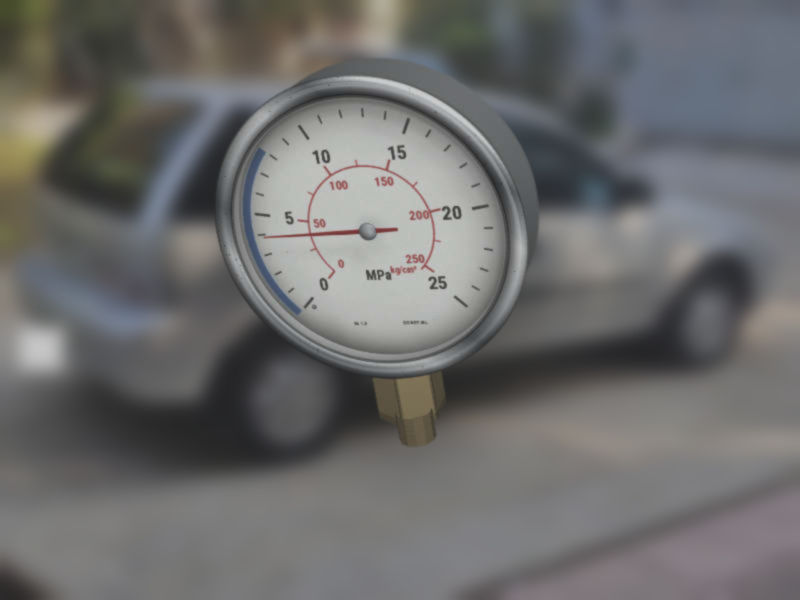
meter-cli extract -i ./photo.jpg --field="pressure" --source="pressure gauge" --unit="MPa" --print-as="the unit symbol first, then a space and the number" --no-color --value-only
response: MPa 4
